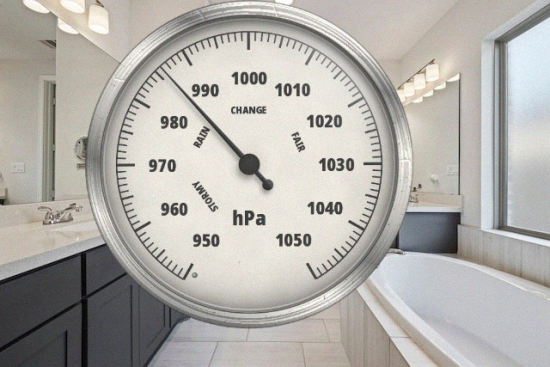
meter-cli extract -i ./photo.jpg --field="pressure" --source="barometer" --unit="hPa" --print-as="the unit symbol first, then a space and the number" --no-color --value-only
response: hPa 986
